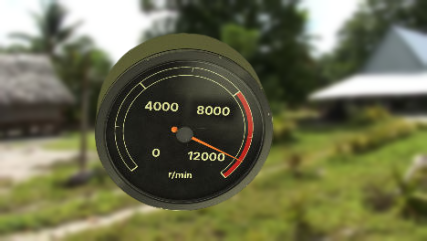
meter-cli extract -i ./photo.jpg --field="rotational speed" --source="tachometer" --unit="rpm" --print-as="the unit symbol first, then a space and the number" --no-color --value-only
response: rpm 11000
